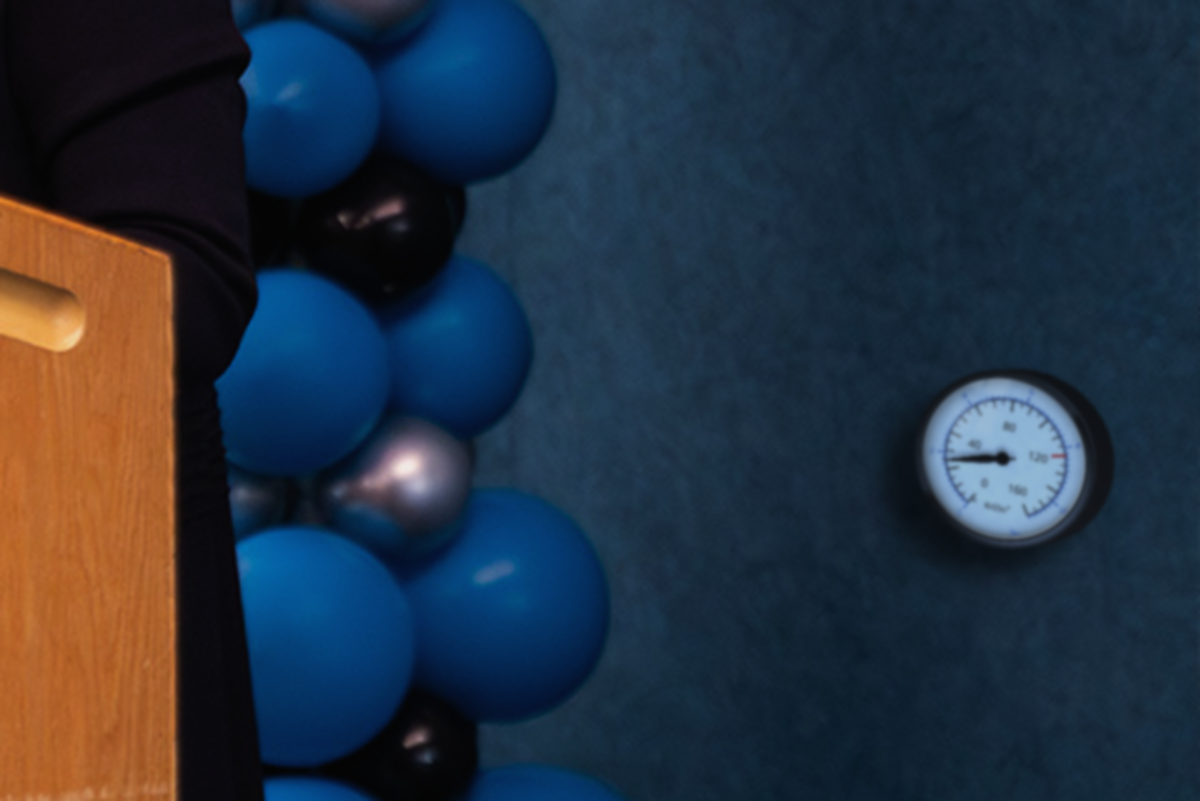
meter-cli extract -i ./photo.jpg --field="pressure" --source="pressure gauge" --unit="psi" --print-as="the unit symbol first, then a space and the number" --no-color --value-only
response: psi 25
